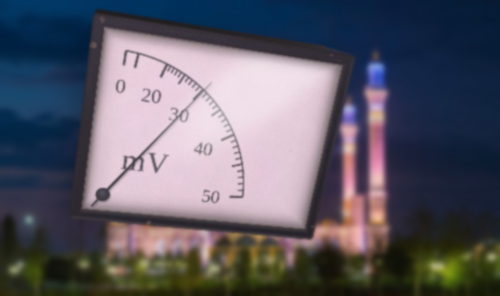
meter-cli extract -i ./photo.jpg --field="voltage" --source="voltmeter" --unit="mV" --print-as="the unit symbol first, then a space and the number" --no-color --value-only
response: mV 30
